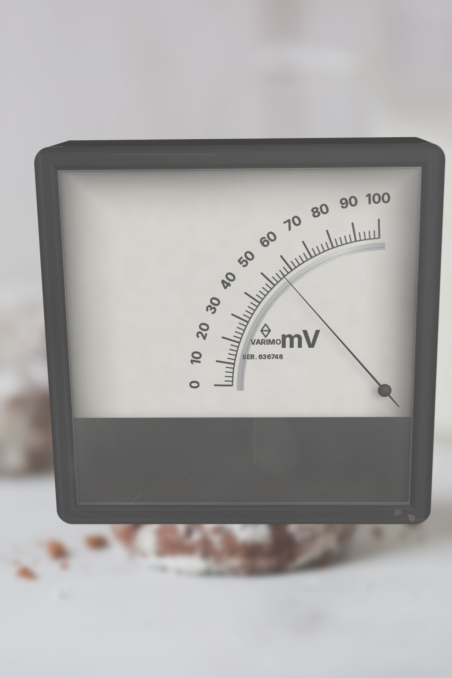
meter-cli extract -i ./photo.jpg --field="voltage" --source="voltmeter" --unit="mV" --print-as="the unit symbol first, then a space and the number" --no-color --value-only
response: mV 56
